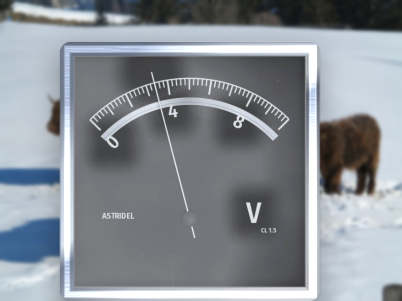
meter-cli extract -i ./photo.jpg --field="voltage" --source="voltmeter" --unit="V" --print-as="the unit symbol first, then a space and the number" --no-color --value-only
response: V 3.4
